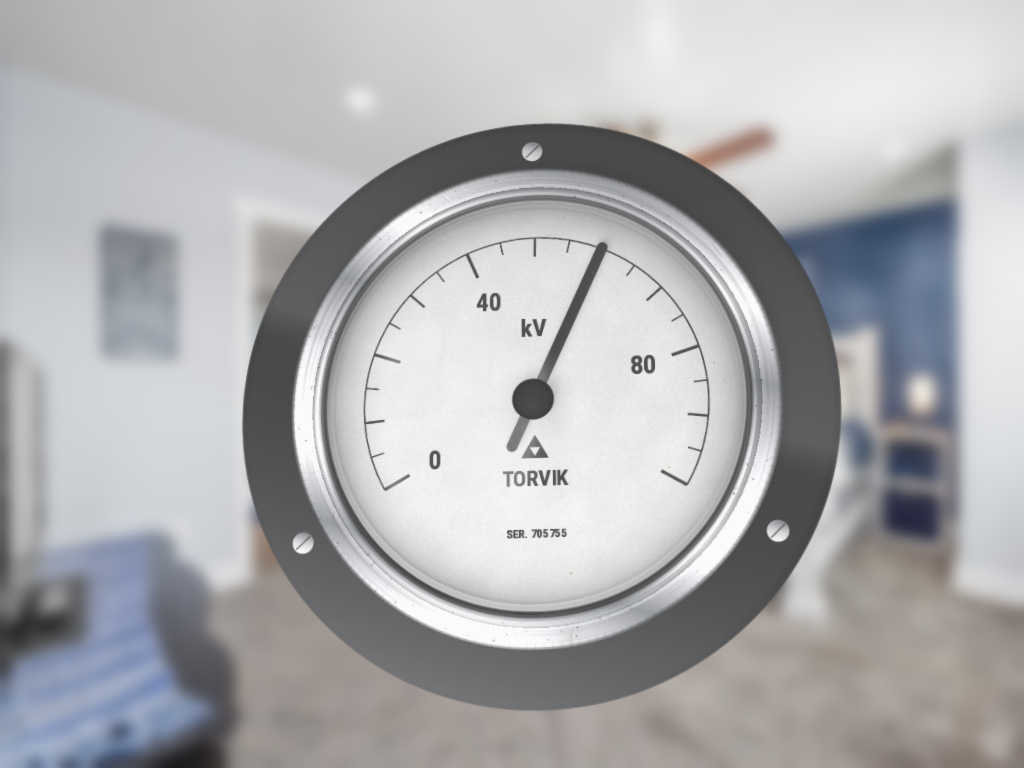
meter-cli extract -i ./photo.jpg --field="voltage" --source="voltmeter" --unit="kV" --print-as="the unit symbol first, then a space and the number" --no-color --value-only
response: kV 60
